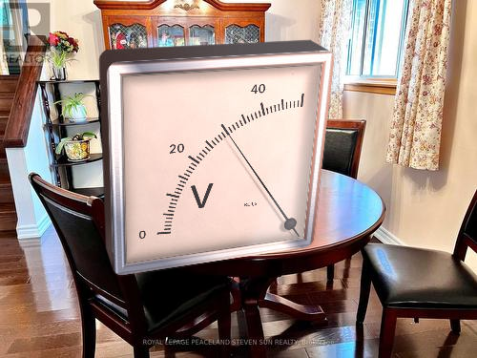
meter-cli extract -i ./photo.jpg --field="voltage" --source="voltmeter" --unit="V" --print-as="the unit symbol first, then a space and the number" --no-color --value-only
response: V 30
